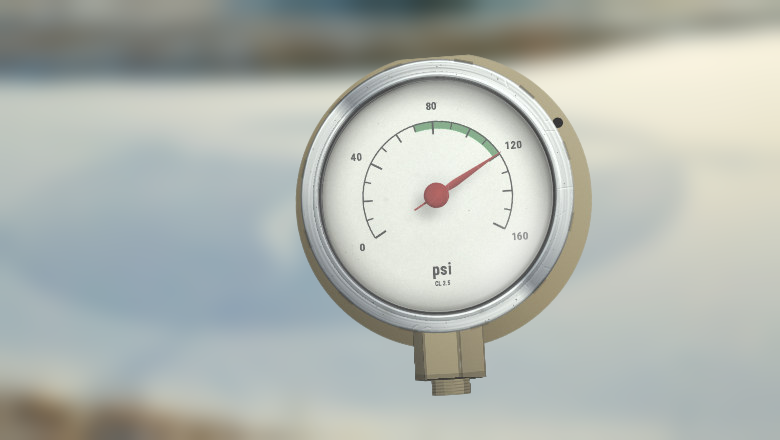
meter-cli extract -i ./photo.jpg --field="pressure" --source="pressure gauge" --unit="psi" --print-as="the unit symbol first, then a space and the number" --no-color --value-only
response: psi 120
